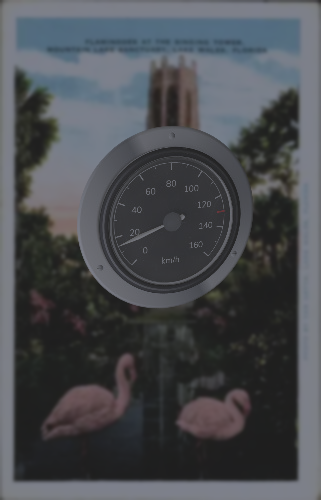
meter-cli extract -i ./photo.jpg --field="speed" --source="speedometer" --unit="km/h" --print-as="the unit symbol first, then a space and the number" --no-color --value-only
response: km/h 15
